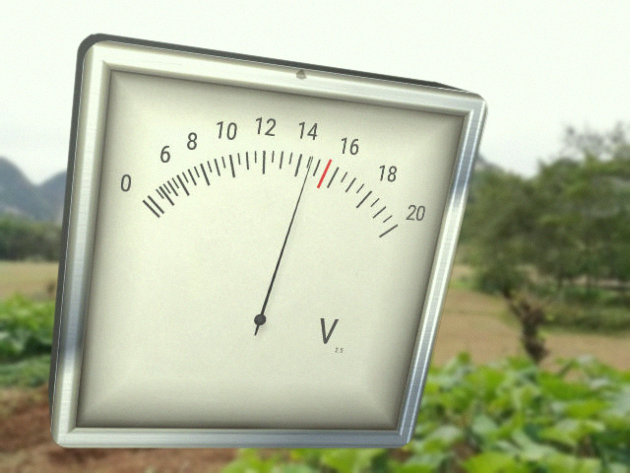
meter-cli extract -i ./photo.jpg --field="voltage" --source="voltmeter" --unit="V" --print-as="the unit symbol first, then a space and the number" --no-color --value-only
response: V 14.5
